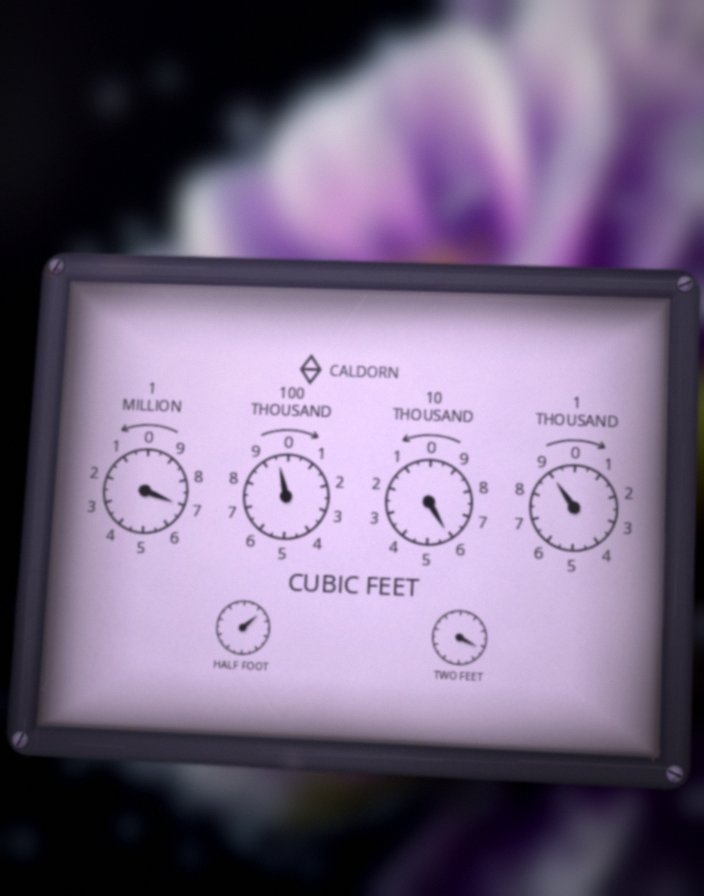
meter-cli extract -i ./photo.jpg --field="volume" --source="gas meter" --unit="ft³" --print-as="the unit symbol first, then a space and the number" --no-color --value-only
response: ft³ 695900
